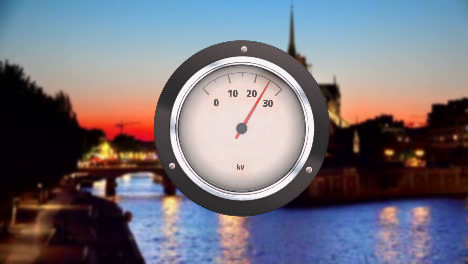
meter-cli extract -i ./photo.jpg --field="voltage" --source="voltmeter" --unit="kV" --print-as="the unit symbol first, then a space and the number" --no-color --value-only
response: kV 25
